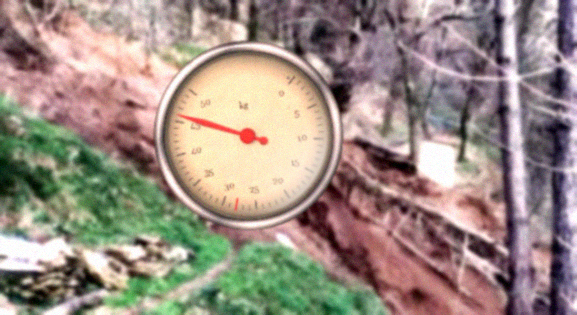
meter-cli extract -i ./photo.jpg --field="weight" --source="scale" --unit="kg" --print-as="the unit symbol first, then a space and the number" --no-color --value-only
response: kg 46
